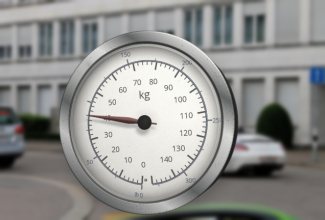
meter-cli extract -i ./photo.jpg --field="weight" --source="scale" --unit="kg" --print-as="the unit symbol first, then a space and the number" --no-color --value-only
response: kg 40
